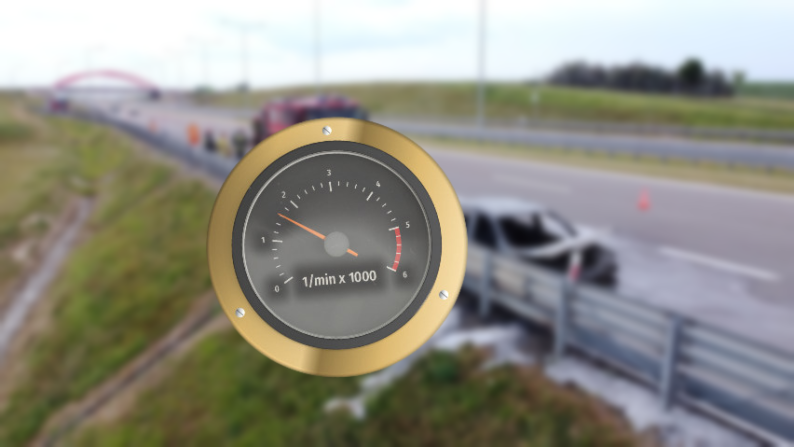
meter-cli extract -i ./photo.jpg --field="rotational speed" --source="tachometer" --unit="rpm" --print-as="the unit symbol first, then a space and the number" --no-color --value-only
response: rpm 1600
